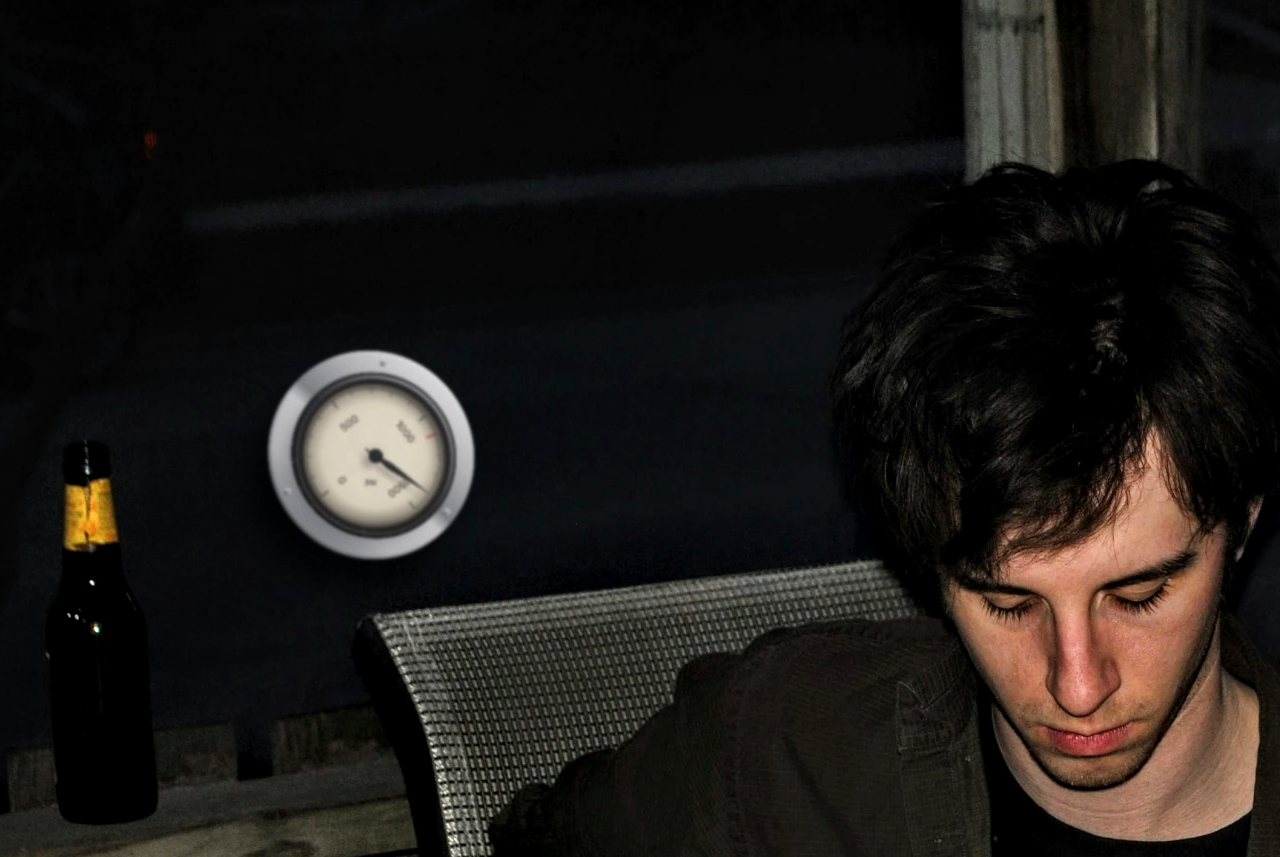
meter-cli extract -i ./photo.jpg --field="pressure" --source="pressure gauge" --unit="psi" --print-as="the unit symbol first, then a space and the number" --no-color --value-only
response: psi 1400
